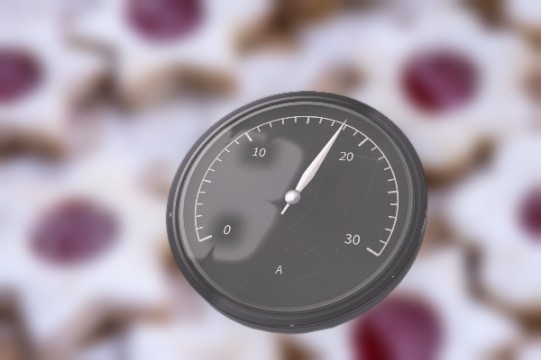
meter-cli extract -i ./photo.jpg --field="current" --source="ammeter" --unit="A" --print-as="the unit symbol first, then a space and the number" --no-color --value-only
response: A 18
